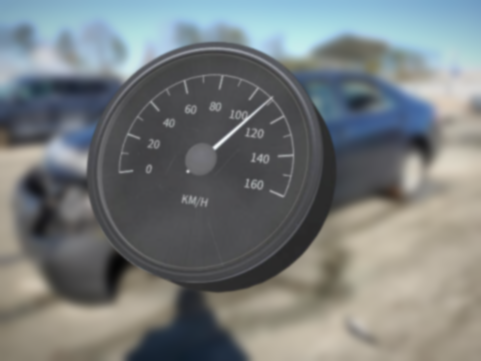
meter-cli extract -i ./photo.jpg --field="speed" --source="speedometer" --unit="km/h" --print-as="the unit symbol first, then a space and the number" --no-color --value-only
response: km/h 110
